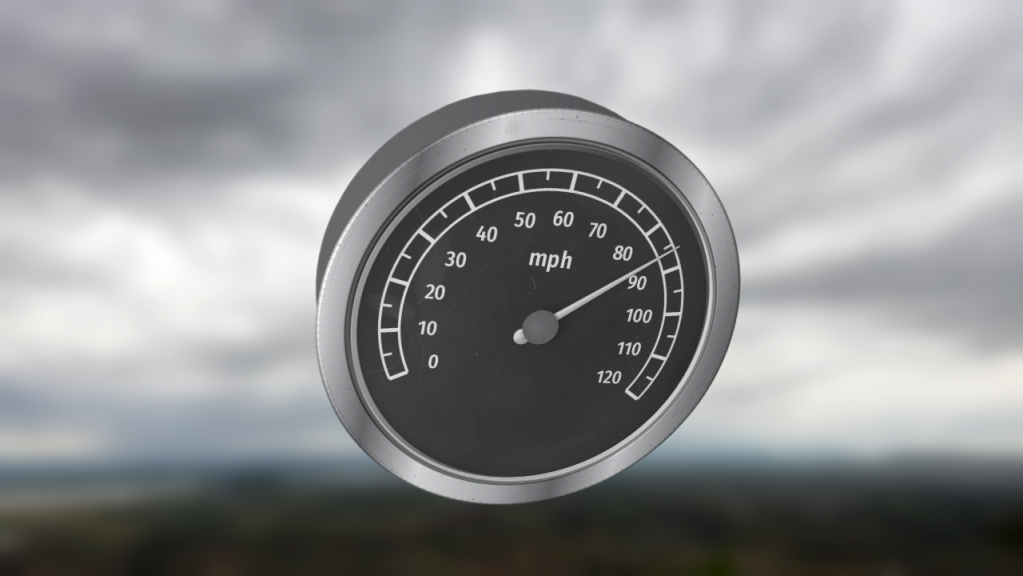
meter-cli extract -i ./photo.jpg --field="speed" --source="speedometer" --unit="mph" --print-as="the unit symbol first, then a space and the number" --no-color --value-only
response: mph 85
